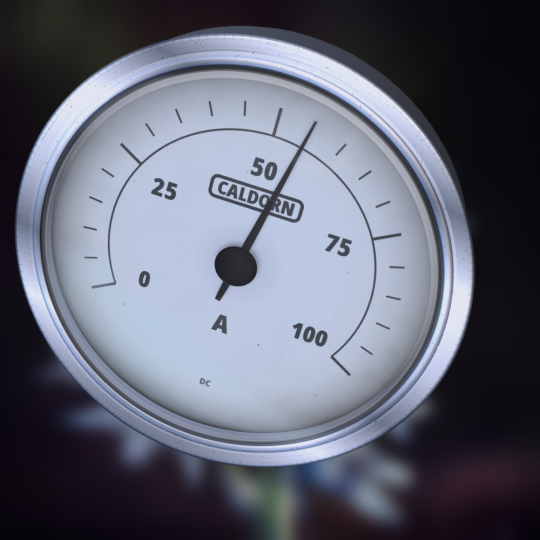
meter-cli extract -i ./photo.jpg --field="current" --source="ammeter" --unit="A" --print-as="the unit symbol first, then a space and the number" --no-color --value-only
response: A 55
